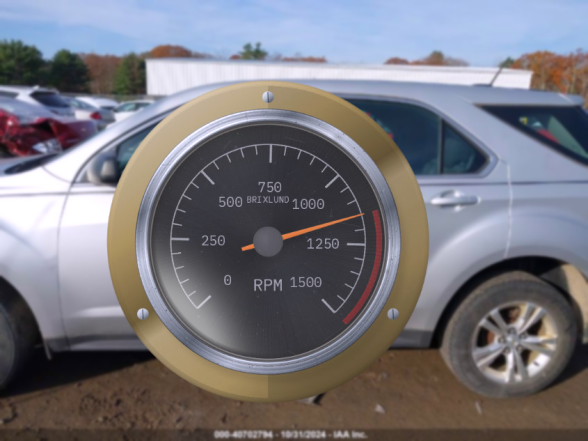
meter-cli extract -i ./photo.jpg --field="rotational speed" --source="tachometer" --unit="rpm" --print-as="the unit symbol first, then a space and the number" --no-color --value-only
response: rpm 1150
